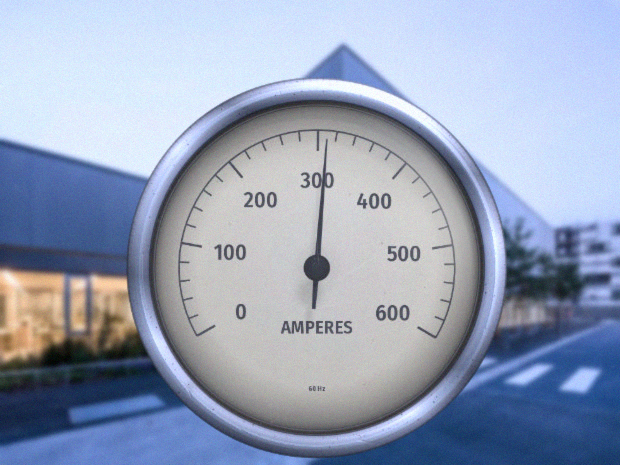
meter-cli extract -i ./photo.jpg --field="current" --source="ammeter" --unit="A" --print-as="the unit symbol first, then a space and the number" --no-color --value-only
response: A 310
